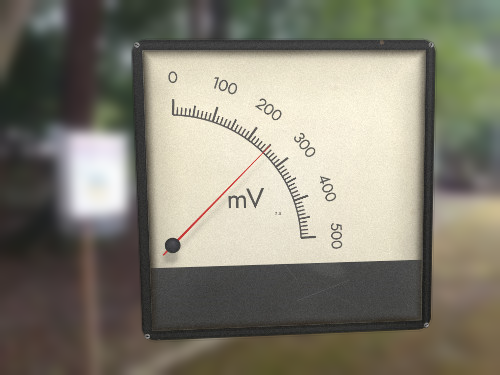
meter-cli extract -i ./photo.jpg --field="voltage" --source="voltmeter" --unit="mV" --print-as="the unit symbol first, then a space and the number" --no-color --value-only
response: mV 250
